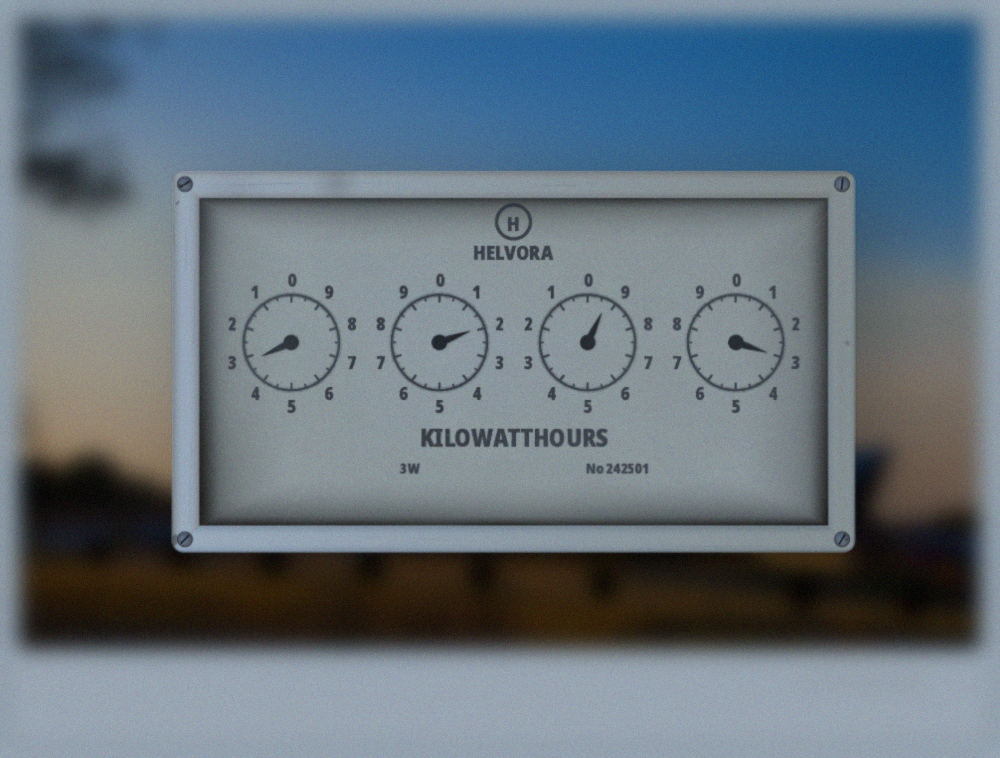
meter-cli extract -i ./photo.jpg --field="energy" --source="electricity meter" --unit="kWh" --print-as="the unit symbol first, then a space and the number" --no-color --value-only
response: kWh 3193
